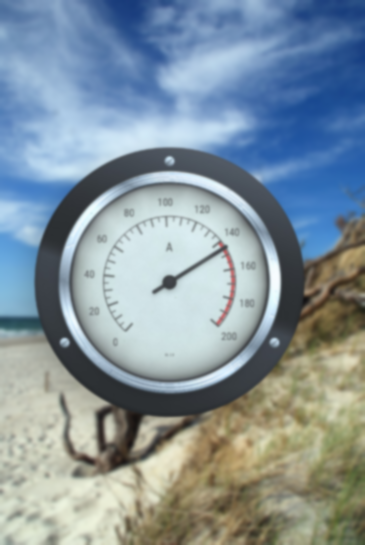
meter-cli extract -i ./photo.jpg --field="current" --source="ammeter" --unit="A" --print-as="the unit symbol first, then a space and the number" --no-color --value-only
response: A 145
